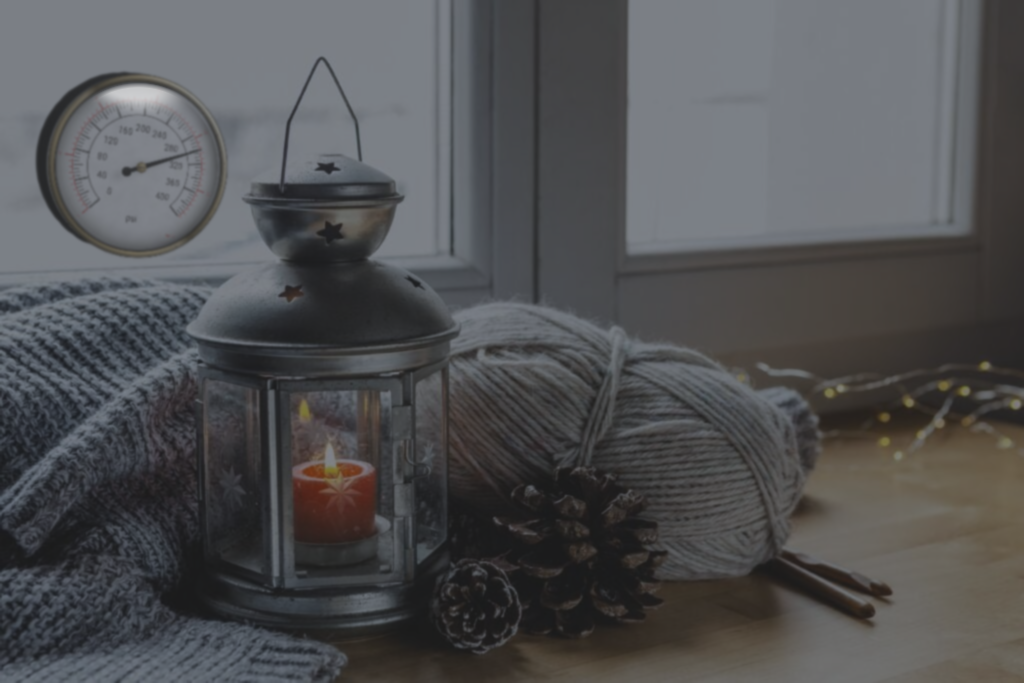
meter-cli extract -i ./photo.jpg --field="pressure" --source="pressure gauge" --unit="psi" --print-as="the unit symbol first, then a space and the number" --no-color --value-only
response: psi 300
